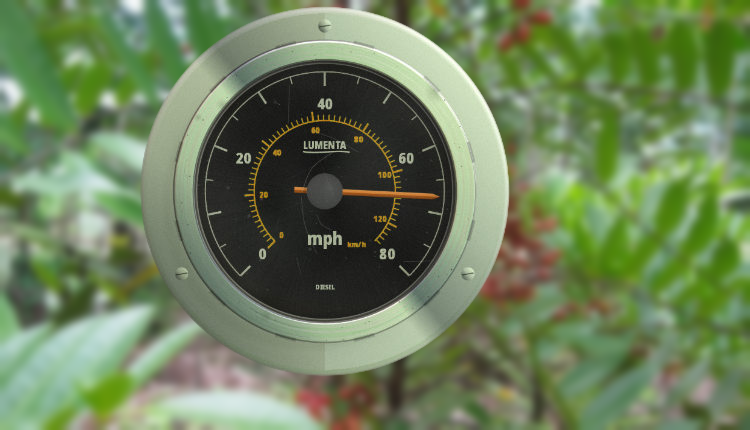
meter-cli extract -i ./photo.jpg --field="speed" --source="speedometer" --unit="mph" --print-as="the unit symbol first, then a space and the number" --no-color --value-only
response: mph 67.5
